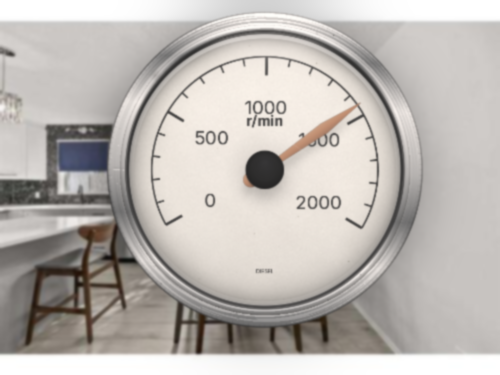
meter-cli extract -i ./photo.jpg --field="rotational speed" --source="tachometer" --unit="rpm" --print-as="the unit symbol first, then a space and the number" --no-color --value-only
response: rpm 1450
